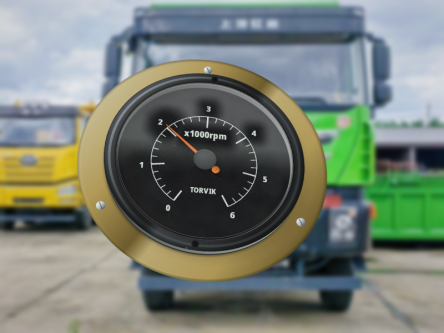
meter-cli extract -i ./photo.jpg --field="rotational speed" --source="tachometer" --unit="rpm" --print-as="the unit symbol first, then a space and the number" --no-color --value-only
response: rpm 2000
